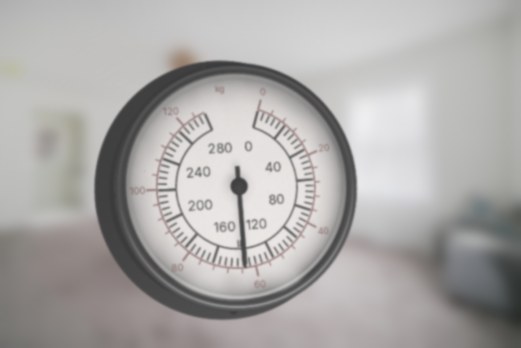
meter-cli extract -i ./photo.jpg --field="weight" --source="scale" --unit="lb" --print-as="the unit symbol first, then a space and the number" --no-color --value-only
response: lb 140
